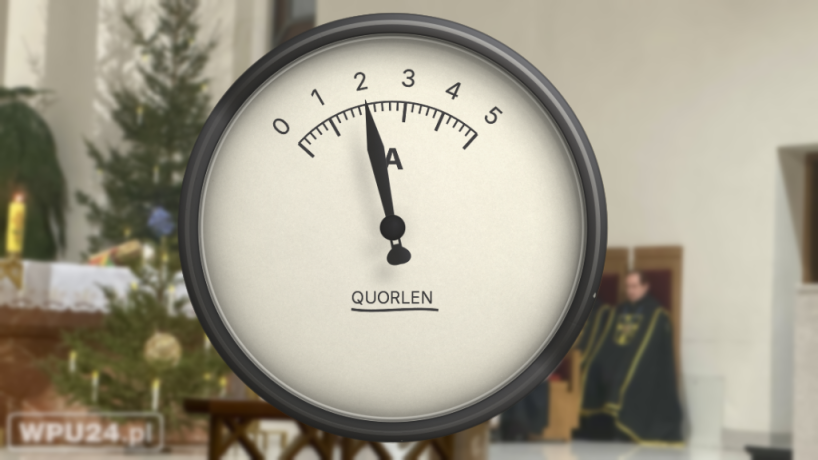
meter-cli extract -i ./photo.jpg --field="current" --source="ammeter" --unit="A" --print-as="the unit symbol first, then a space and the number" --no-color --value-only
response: A 2
